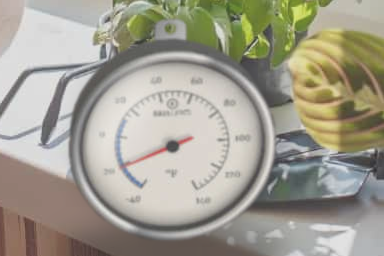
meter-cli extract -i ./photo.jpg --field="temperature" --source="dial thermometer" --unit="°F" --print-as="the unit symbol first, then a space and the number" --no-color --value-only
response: °F -20
